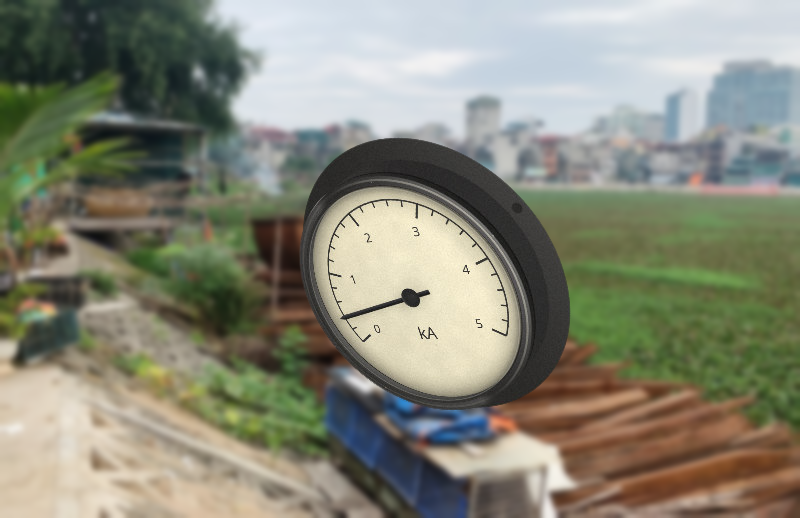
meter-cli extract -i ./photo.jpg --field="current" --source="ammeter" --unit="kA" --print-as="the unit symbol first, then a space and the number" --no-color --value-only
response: kA 0.4
